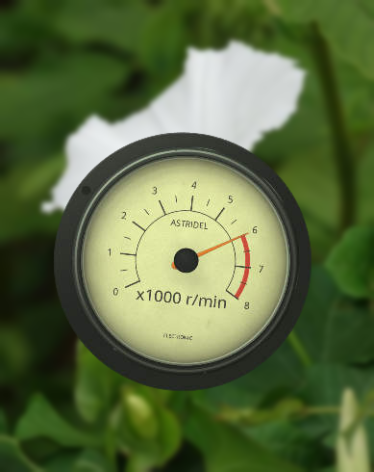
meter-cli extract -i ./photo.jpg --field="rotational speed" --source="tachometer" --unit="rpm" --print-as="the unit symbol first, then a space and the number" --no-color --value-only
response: rpm 6000
